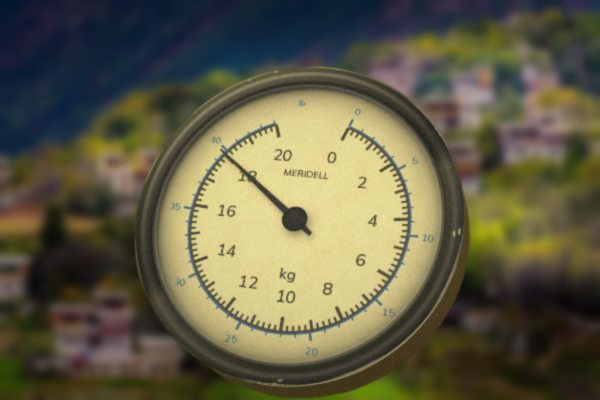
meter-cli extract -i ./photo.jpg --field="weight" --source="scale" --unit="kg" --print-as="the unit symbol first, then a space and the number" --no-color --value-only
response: kg 18
